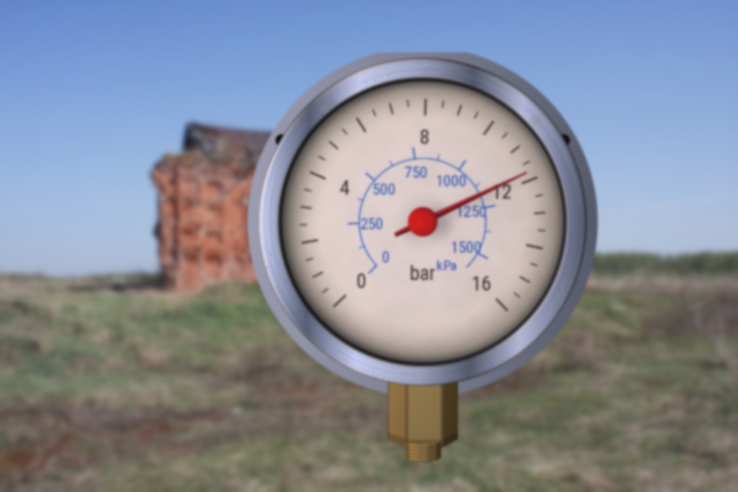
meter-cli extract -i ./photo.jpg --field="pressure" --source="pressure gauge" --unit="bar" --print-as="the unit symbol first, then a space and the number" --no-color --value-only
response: bar 11.75
